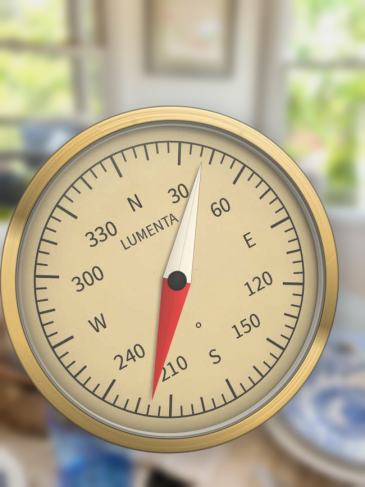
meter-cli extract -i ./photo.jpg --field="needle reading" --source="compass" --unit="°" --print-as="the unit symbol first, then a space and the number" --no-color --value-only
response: ° 220
